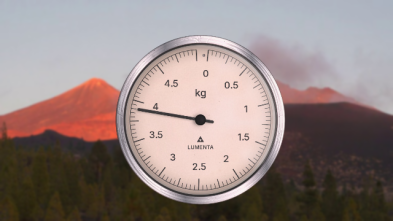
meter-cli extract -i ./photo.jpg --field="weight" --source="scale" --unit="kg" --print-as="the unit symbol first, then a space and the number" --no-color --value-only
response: kg 3.9
